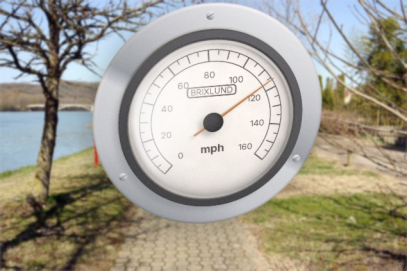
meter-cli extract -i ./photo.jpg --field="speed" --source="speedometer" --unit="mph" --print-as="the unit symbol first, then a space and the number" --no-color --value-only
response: mph 115
